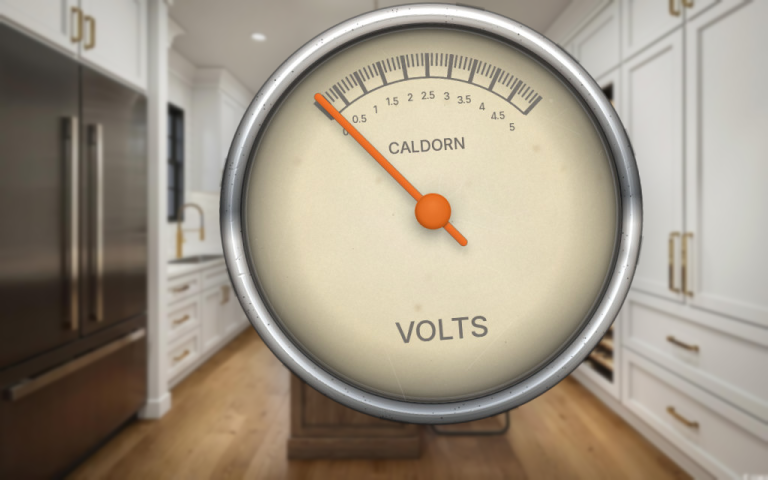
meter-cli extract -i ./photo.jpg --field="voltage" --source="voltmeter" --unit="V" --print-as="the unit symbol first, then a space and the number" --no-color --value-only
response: V 0.1
